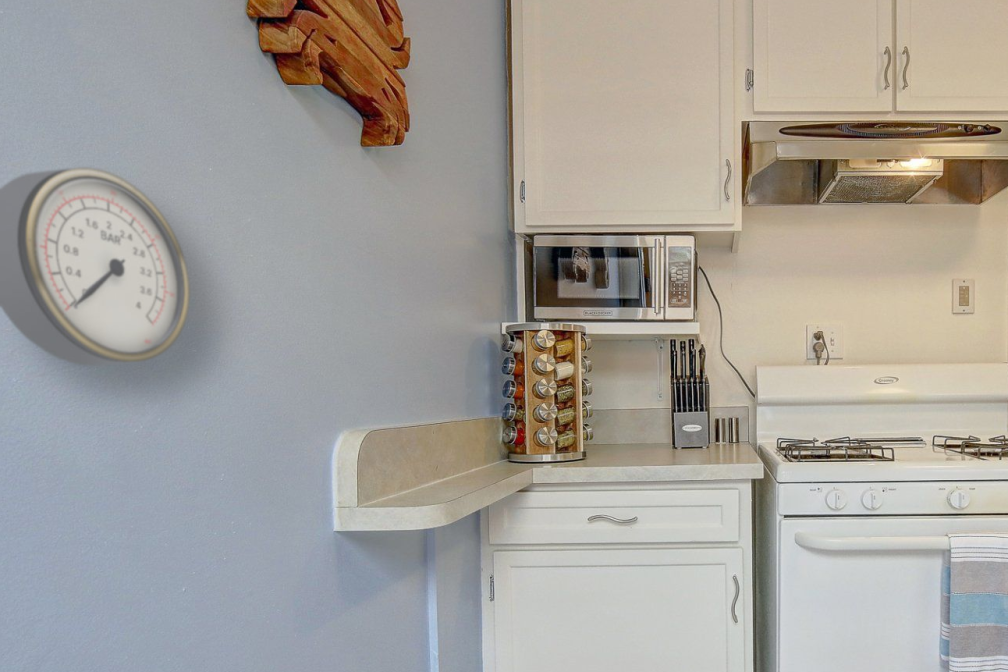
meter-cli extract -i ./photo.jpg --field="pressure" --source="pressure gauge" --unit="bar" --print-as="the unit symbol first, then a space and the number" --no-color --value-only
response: bar 0
